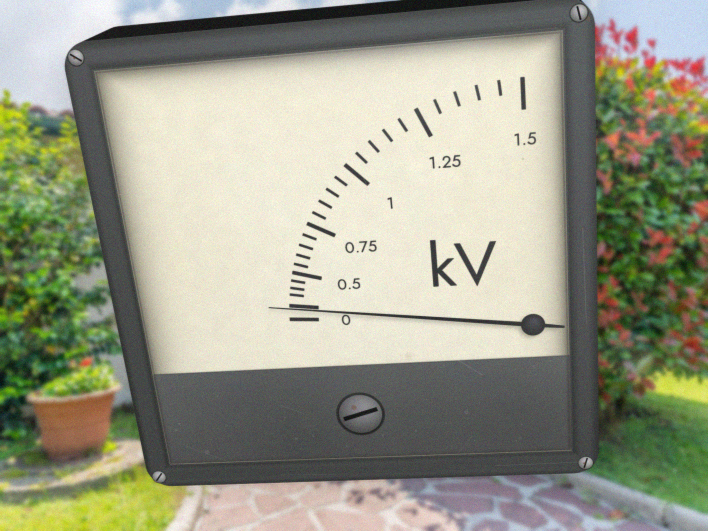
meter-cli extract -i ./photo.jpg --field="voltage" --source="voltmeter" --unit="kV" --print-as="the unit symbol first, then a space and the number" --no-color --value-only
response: kV 0.25
